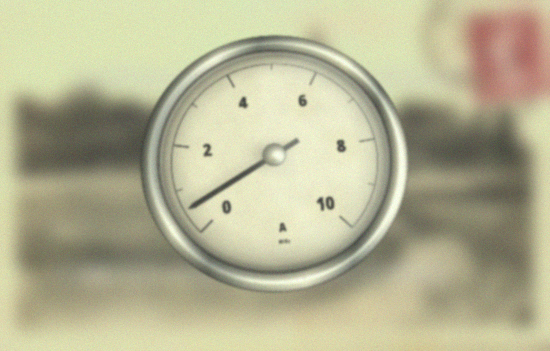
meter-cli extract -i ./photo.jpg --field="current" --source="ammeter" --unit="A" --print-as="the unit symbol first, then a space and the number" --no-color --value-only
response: A 0.5
